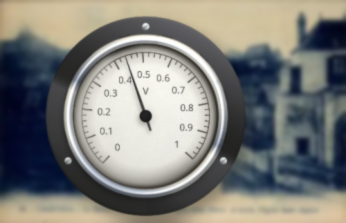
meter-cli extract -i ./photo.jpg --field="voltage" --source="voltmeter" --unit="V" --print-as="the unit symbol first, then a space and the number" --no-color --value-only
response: V 0.44
